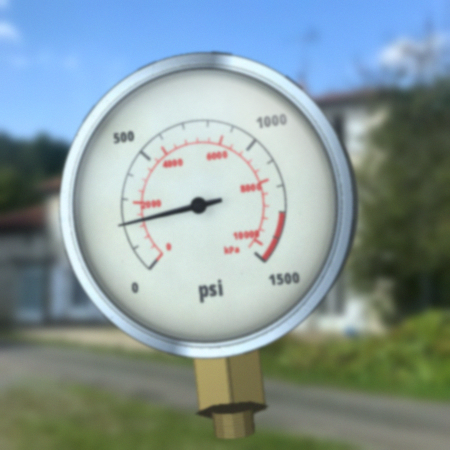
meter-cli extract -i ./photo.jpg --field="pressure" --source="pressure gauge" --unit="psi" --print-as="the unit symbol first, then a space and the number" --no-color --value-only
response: psi 200
